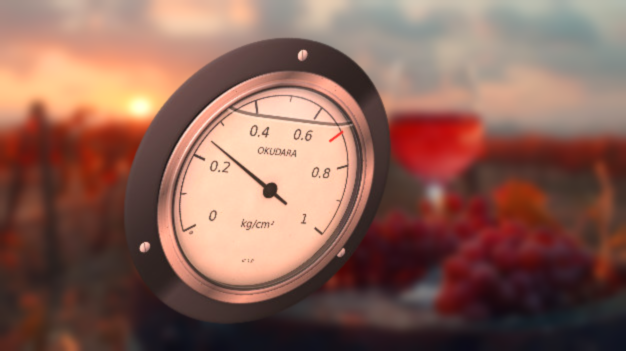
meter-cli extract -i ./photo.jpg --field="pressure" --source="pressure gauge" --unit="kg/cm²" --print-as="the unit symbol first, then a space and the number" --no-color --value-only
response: kg/cm² 0.25
